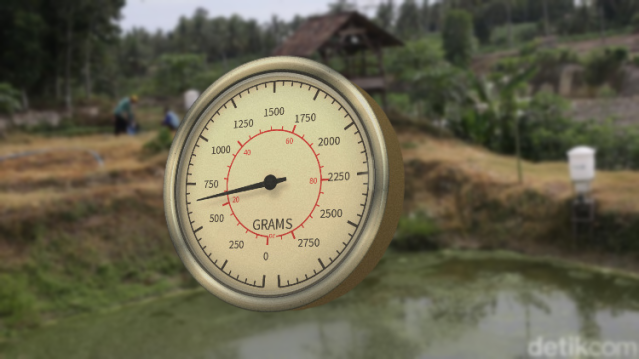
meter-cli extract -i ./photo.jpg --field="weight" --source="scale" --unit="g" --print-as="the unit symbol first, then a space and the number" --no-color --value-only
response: g 650
